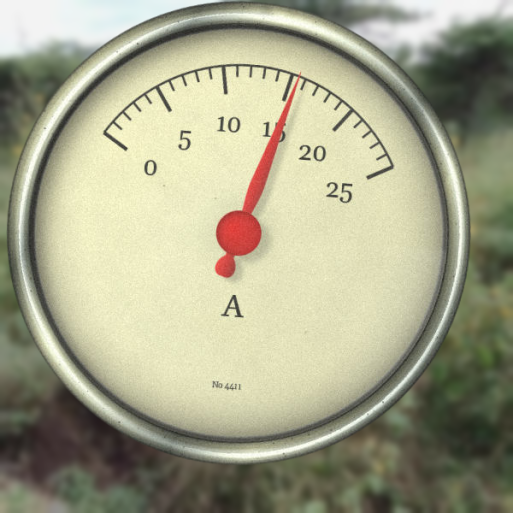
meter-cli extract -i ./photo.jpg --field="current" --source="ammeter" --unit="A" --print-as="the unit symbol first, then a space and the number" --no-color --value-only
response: A 15.5
